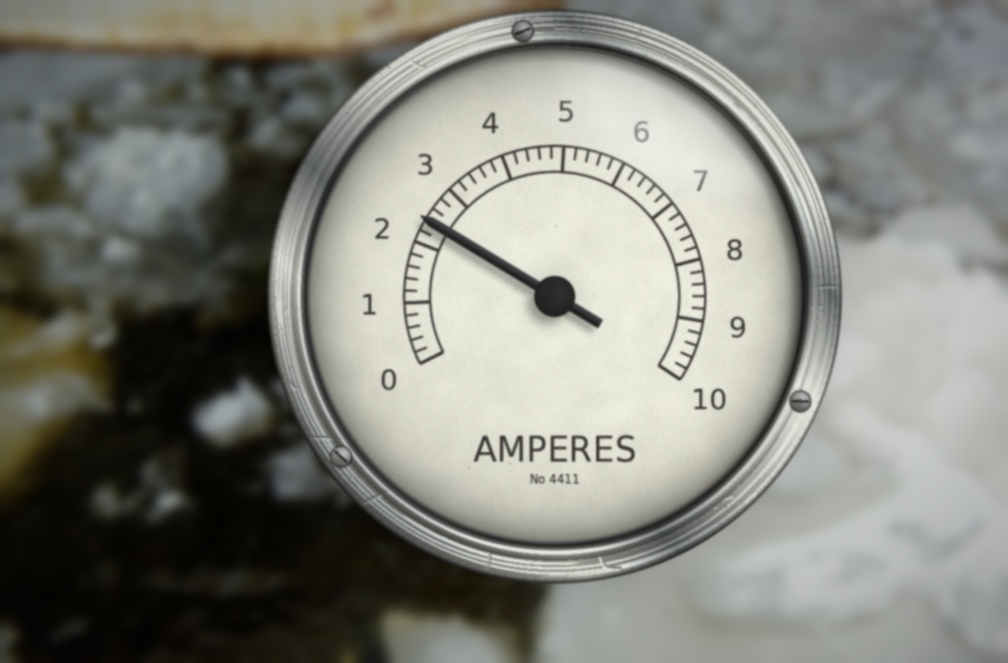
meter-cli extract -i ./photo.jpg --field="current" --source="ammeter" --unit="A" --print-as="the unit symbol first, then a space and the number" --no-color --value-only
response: A 2.4
